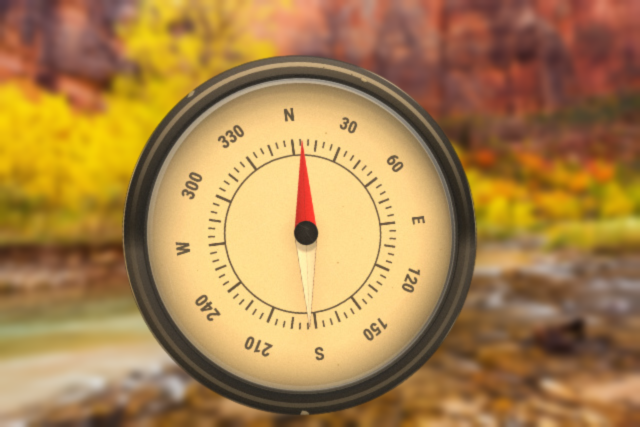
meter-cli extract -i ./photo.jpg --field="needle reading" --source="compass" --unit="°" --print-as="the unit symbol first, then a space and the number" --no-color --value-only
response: ° 5
